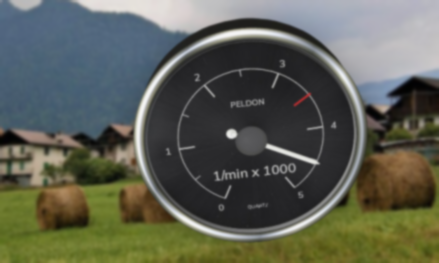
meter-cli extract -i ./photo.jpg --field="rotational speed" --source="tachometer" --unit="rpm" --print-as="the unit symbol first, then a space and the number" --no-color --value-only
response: rpm 4500
